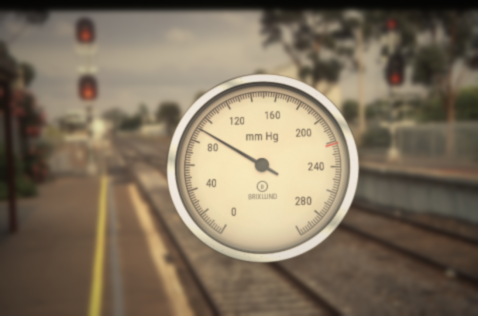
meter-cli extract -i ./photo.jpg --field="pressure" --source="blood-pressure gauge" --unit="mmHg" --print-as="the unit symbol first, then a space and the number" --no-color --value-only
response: mmHg 90
